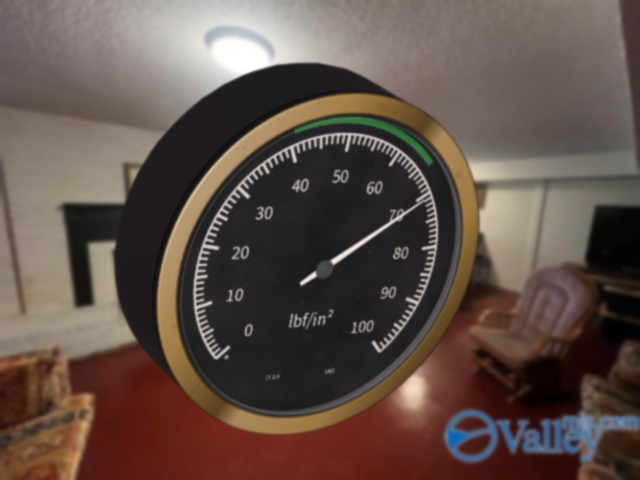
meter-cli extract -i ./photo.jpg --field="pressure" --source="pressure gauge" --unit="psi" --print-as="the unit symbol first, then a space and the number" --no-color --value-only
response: psi 70
